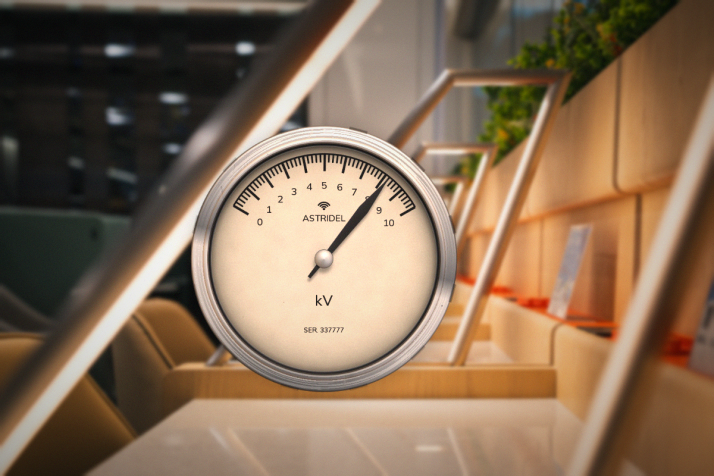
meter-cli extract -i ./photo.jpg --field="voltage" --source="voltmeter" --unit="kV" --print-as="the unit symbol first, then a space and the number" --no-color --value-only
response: kV 8.2
